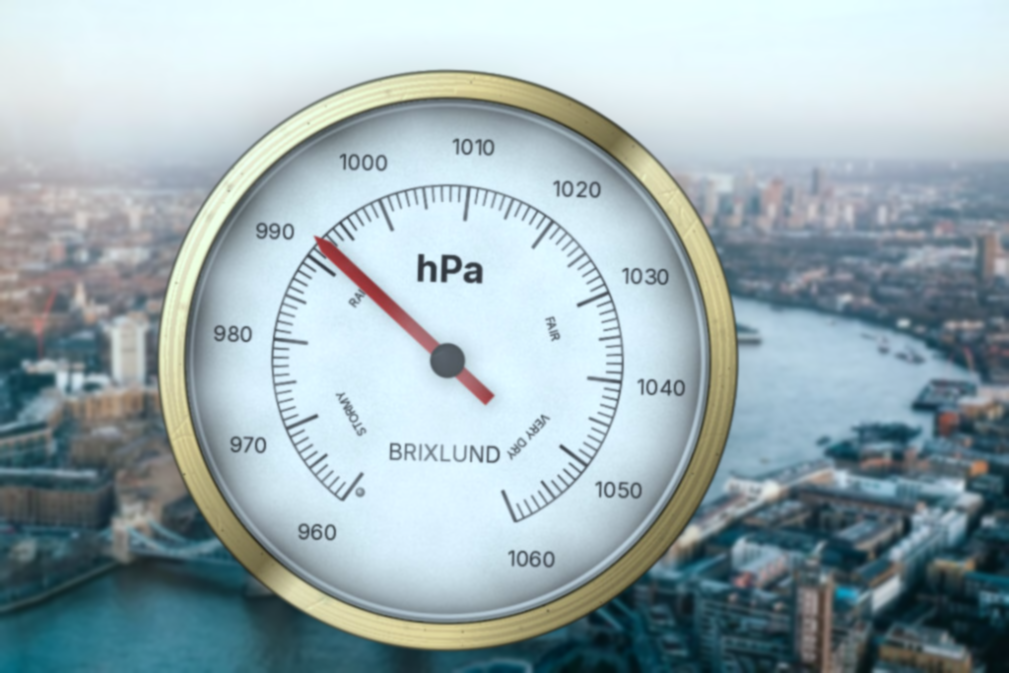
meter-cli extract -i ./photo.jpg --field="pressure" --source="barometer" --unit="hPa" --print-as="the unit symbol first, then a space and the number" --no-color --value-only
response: hPa 992
